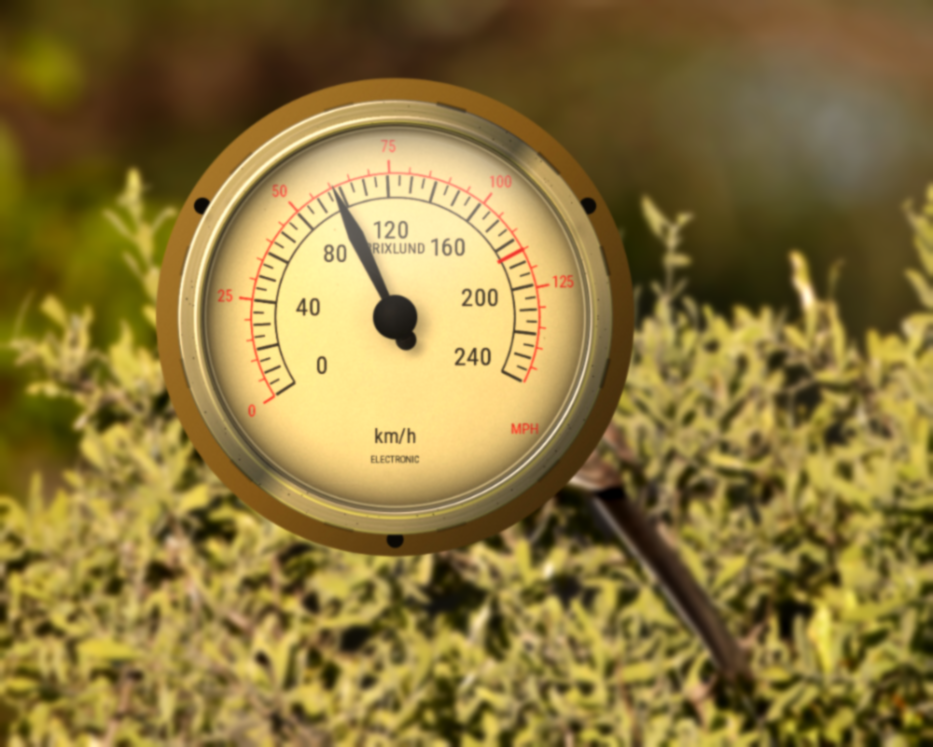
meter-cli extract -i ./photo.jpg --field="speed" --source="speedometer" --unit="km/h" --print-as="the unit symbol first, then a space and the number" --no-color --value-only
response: km/h 97.5
